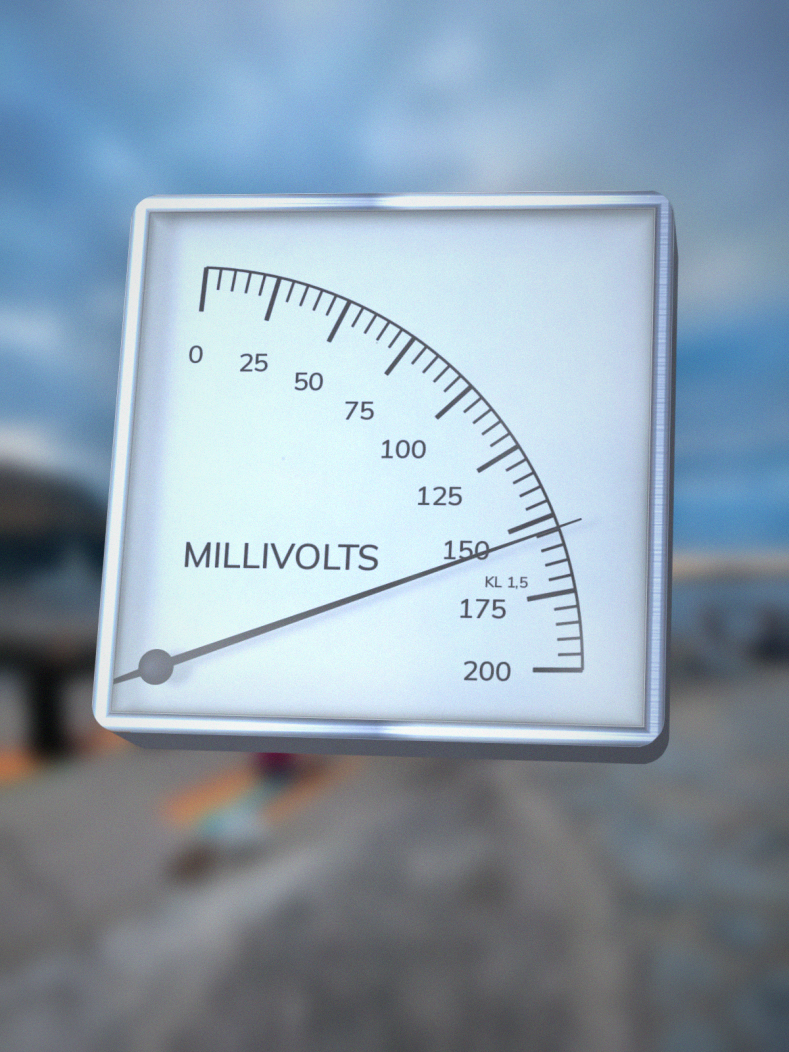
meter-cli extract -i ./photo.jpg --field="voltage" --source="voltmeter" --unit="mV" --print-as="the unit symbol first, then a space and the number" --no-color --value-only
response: mV 155
